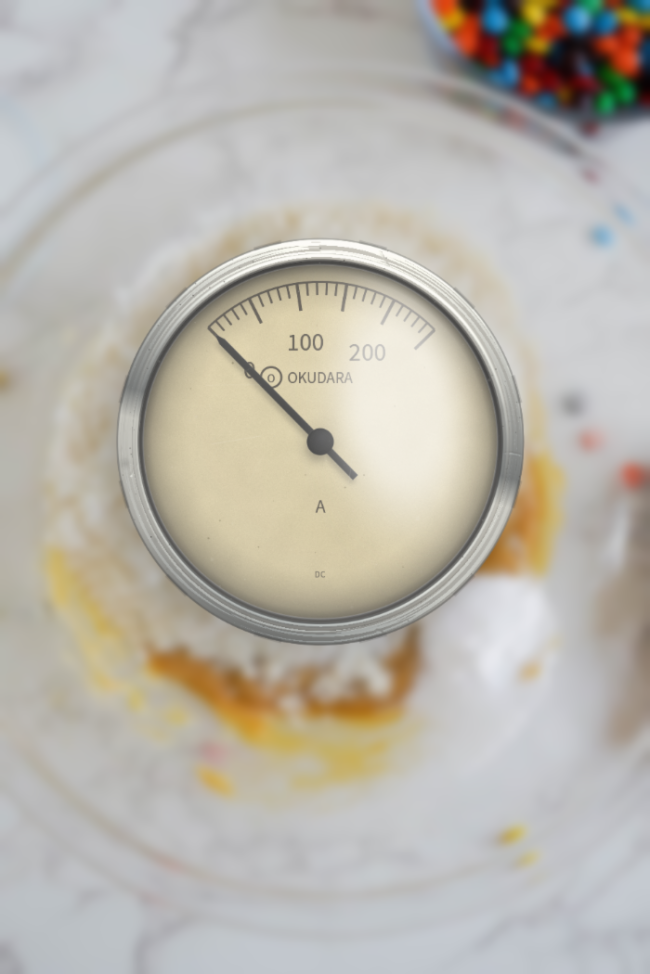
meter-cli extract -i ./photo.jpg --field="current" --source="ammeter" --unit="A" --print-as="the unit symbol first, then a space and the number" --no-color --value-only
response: A 0
